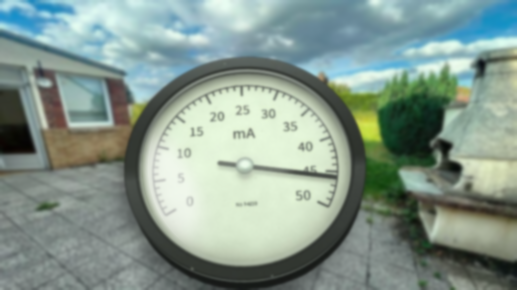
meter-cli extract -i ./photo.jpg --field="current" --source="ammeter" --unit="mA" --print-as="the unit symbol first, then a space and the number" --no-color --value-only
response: mA 46
